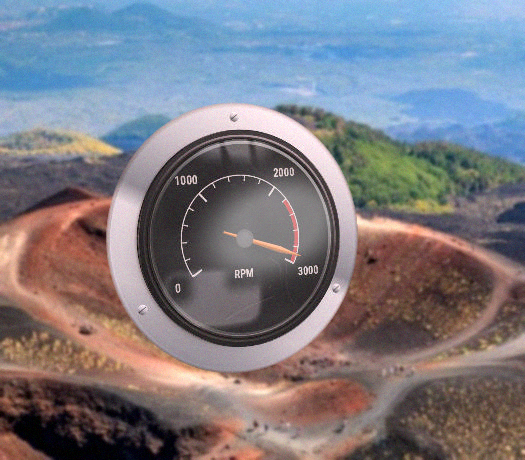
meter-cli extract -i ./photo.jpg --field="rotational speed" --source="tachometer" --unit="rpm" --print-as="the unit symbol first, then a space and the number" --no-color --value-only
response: rpm 2900
